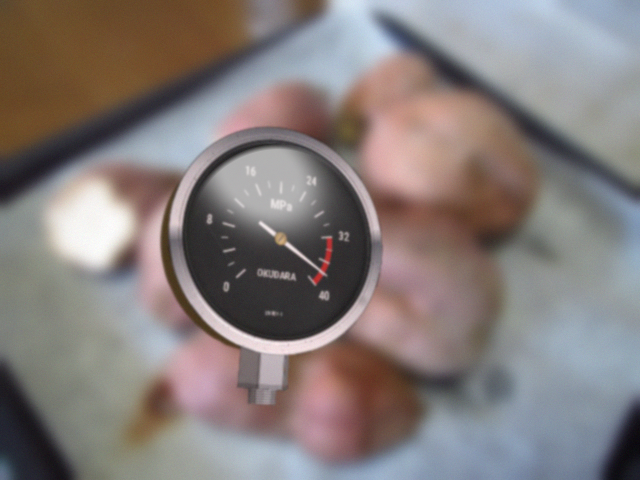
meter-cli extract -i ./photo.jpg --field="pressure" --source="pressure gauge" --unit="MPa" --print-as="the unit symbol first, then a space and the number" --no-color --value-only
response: MPa 38
